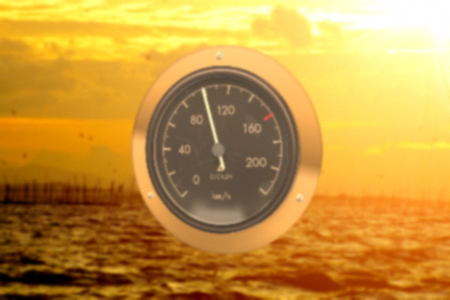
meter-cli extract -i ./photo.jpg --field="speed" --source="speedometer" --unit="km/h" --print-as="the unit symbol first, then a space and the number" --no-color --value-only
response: km/h 100
